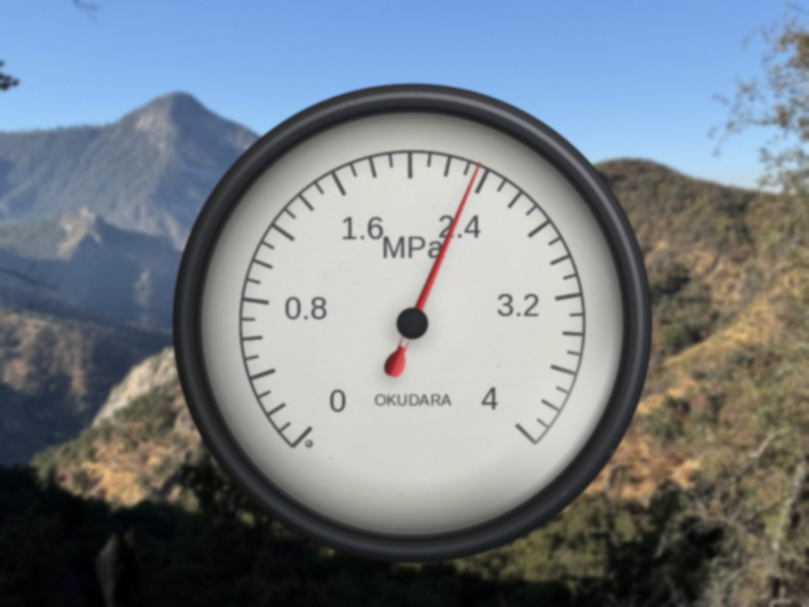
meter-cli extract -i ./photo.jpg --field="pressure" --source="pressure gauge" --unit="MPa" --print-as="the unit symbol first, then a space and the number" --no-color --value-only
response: MPa 2.35
